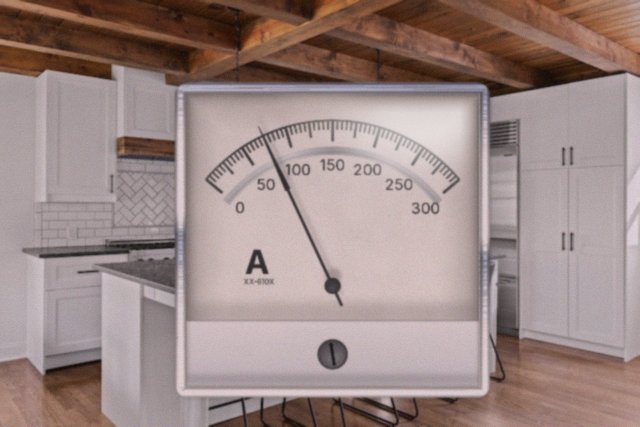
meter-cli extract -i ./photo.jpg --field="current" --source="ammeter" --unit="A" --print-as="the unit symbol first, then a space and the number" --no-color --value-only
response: A 75
